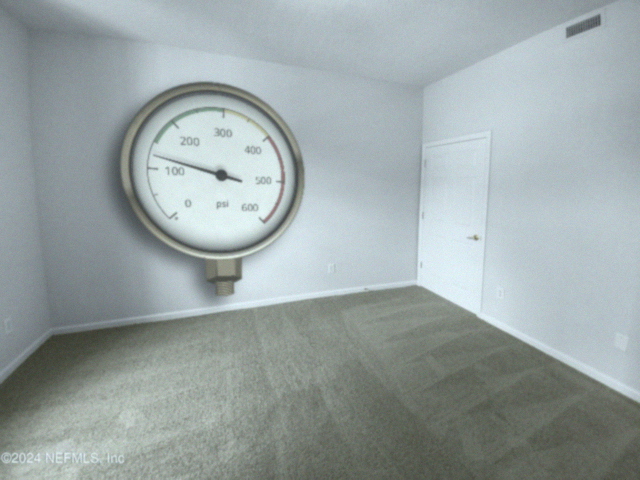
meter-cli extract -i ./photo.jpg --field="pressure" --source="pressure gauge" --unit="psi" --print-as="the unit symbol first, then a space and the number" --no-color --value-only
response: psi 125
